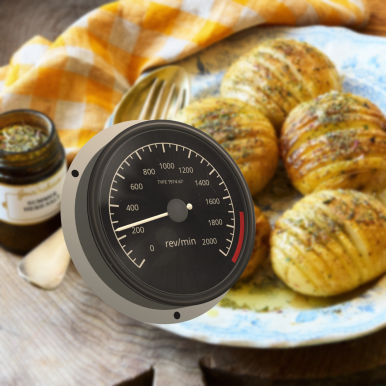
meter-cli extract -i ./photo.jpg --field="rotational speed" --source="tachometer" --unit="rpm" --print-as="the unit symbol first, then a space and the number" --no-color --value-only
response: rpm 250
